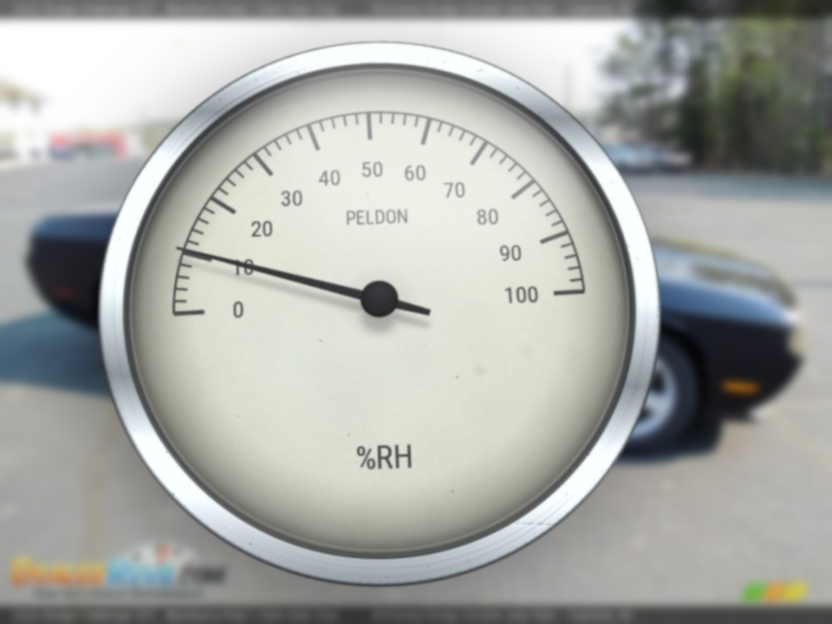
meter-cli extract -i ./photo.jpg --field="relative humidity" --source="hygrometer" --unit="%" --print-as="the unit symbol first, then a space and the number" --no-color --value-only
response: % 10
